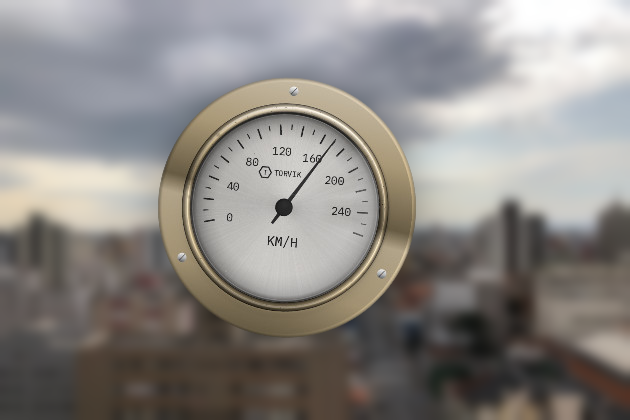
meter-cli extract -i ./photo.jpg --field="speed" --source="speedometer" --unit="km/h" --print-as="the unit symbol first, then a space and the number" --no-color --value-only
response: km/h 170
